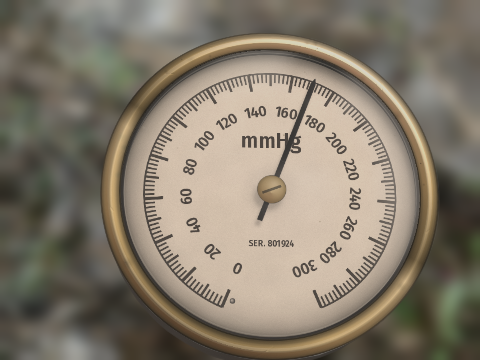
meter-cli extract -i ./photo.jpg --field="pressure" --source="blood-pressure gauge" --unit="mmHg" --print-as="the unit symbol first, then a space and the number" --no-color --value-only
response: mmHg 170
